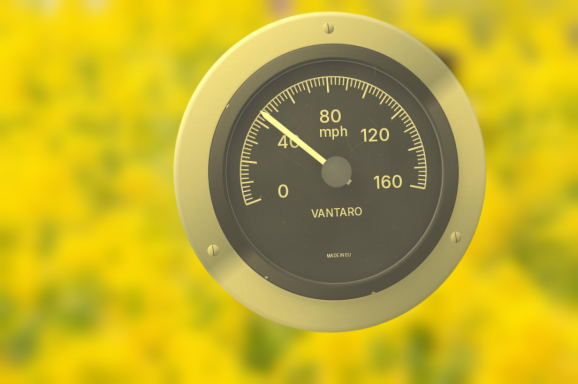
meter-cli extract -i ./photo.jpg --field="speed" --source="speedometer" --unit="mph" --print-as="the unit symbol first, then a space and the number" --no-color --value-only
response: mph 44
